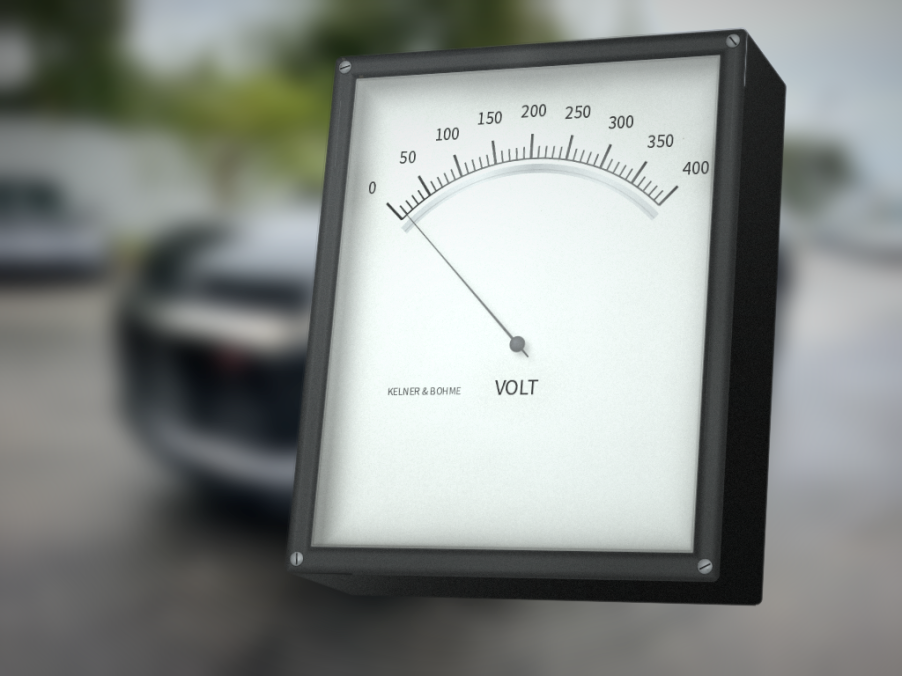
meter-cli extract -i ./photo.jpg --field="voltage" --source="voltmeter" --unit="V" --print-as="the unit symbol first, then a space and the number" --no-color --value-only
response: V 10
